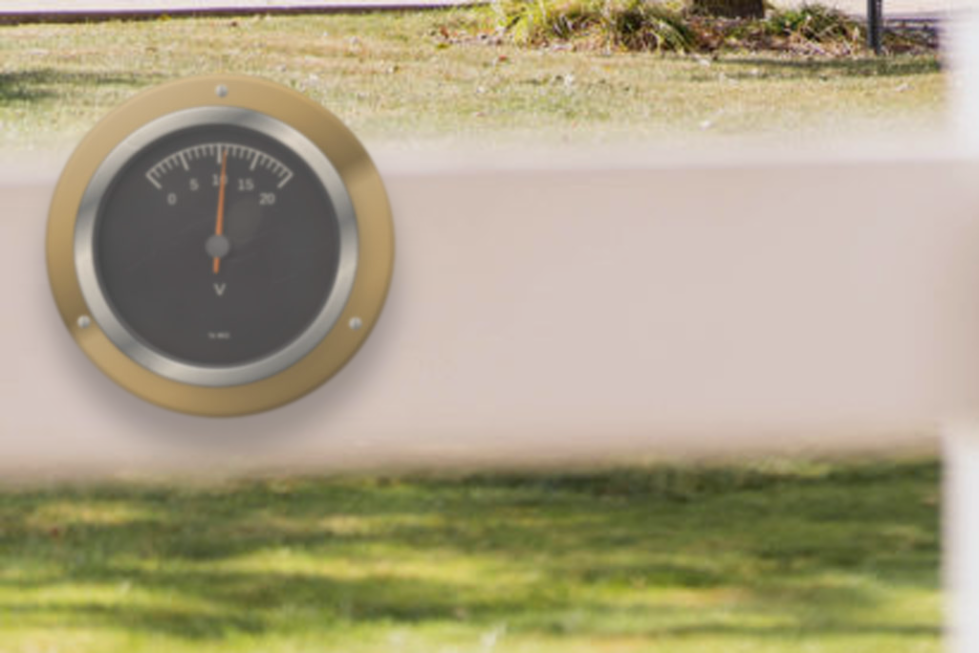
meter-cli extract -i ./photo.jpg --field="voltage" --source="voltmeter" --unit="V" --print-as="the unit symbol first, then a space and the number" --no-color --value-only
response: V 11
